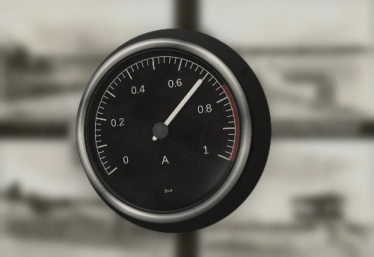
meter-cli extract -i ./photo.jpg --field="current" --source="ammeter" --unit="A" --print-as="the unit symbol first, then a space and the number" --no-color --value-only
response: A 0.7
